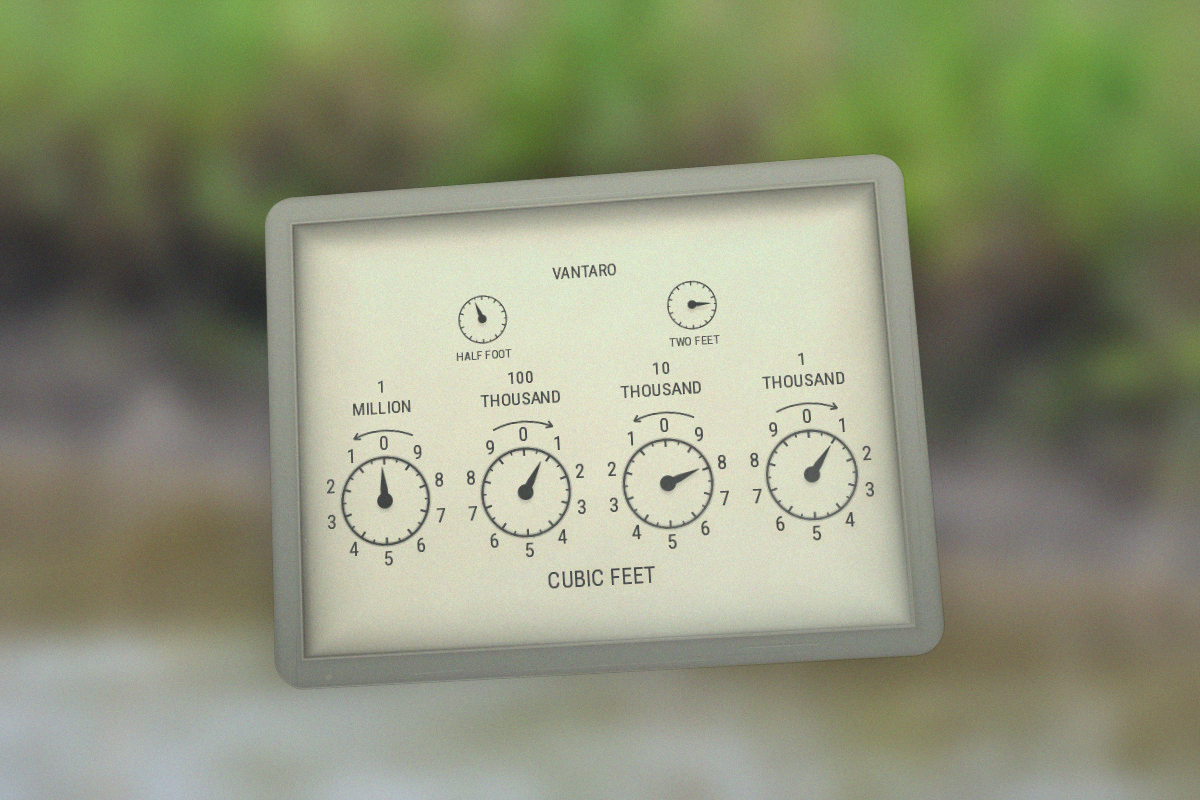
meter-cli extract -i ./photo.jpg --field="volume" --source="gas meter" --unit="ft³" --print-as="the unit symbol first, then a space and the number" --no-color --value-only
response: ft³ 8100
